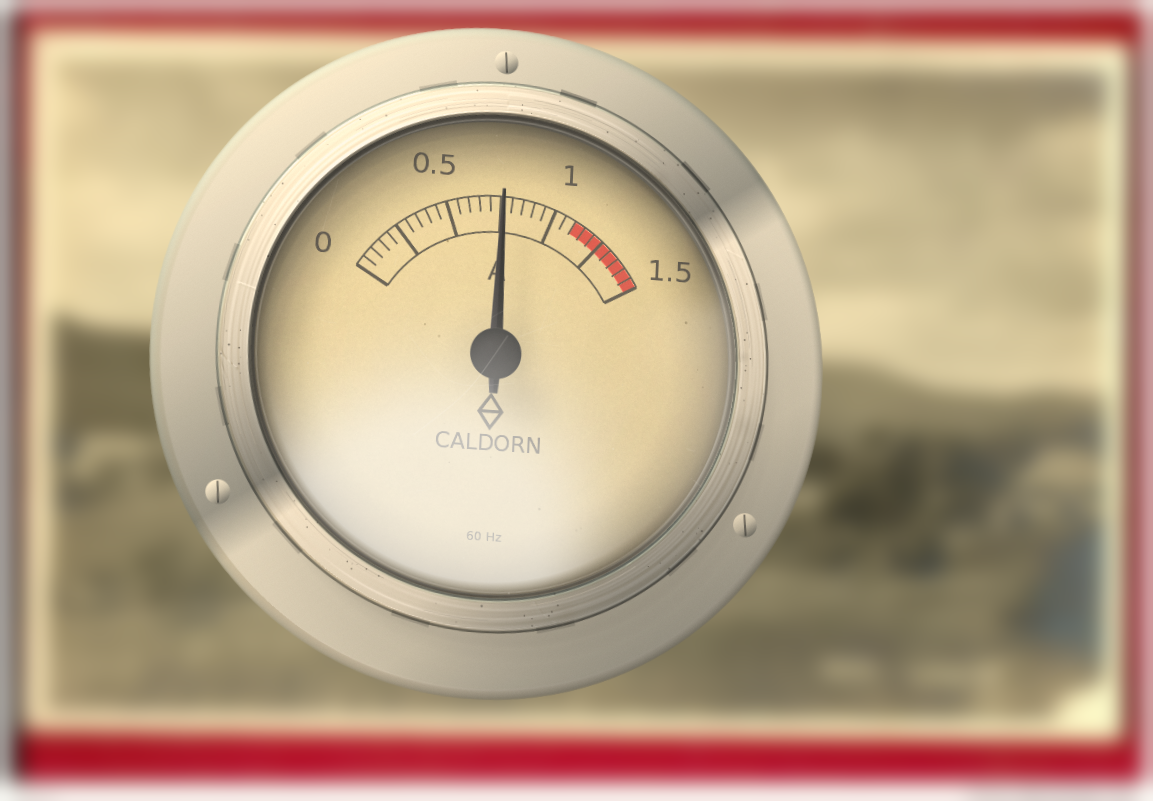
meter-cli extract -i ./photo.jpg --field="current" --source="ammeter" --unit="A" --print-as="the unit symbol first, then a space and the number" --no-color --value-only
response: A 0.75
